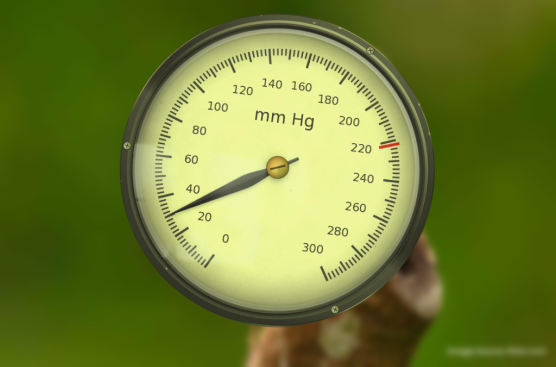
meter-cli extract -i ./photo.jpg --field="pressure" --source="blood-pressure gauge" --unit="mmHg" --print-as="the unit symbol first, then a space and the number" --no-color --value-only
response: mmHg 30
